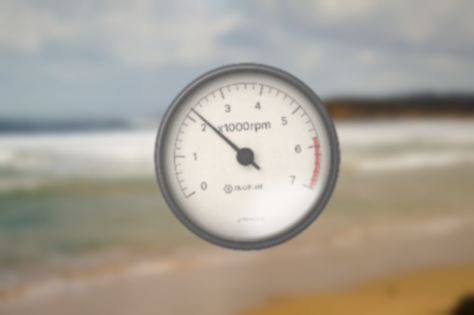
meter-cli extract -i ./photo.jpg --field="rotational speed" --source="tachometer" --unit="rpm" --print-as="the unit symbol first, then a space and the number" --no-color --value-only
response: rpm 2200
